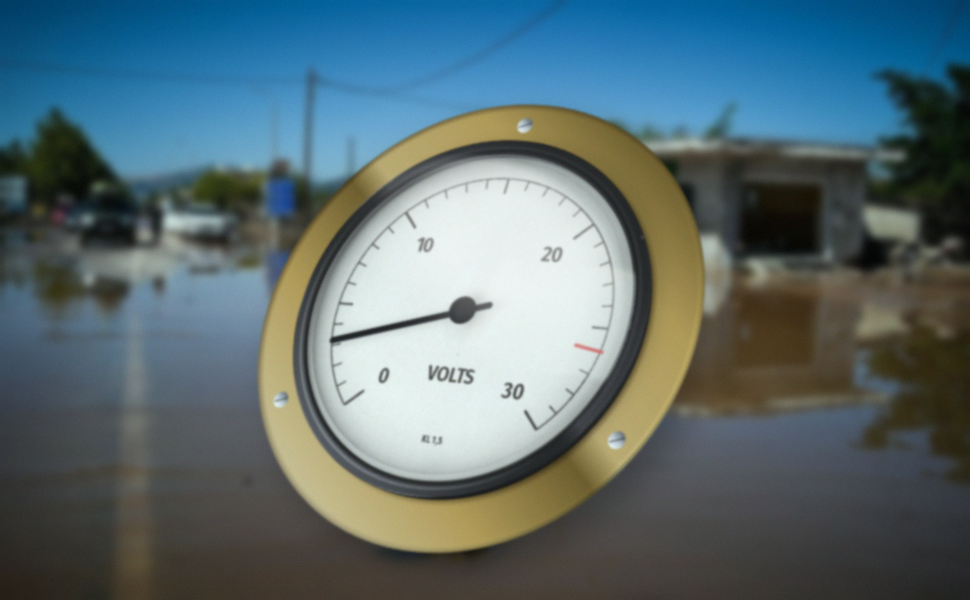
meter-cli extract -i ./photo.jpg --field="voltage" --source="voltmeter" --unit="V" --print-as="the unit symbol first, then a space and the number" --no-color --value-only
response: V 3
